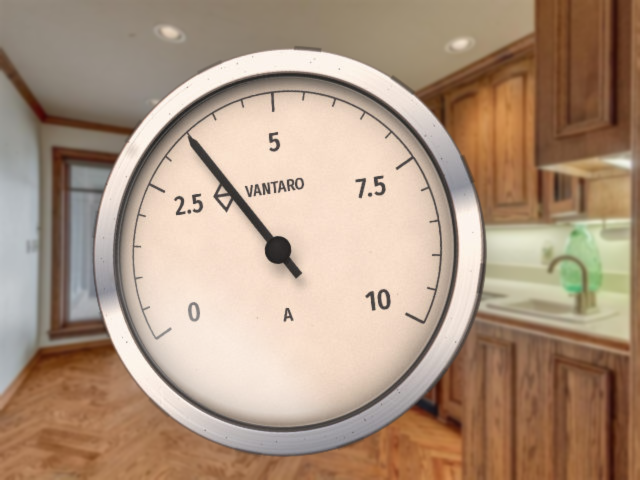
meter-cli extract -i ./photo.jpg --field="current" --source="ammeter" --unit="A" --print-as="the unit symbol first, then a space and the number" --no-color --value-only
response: A 3.5
